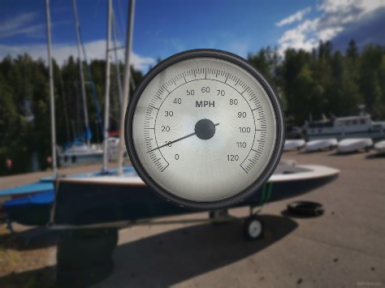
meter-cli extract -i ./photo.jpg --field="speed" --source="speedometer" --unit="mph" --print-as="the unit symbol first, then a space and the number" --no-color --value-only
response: mph 10
